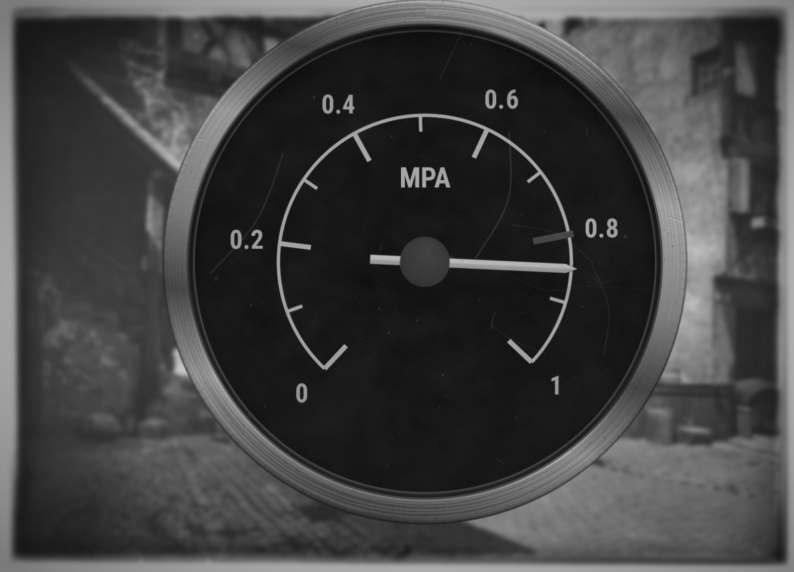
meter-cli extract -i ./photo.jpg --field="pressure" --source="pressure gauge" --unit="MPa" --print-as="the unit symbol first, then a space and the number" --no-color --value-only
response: MPa 0.85
